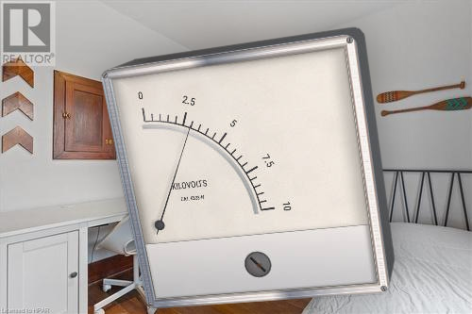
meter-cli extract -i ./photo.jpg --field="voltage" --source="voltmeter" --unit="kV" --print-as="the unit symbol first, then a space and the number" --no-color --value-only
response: kV 3
